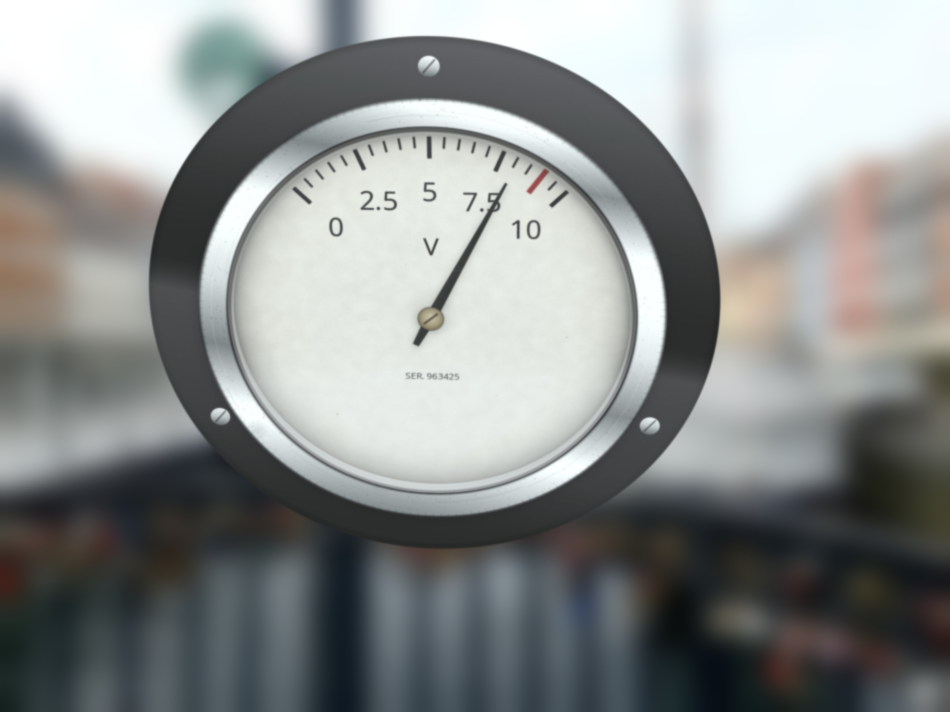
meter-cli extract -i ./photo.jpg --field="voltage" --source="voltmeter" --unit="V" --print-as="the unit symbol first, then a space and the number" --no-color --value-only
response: V 8
